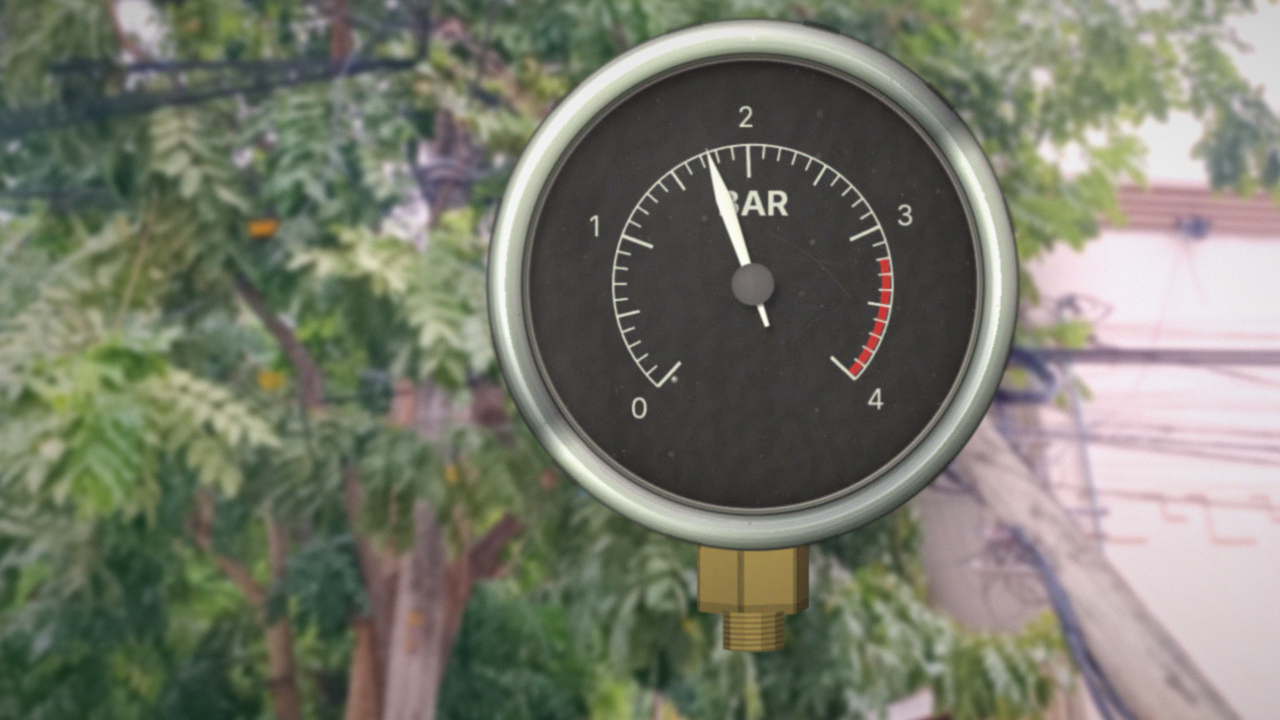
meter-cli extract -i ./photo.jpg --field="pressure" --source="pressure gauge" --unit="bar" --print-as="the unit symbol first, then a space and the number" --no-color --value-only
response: bar 1.75
